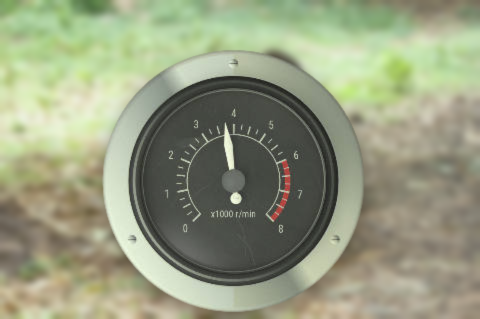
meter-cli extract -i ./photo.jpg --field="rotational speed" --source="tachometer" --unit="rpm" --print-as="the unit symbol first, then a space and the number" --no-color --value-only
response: rpm 3750
